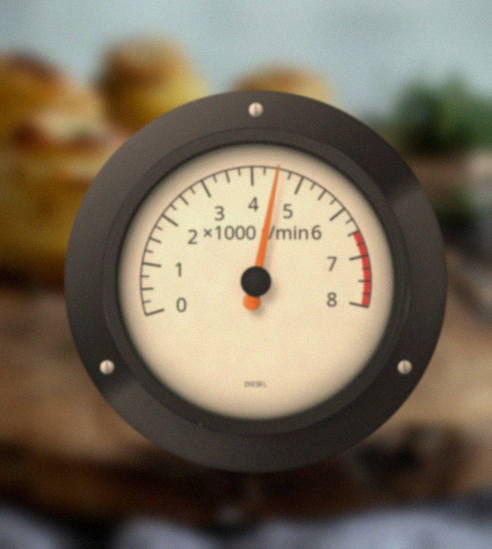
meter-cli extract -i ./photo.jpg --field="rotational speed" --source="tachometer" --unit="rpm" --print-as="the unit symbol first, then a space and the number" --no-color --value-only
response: rpm 4500
